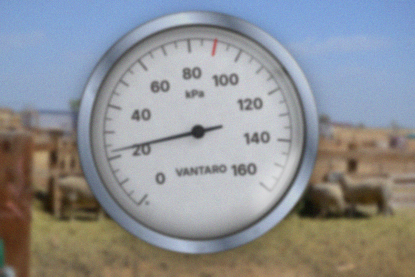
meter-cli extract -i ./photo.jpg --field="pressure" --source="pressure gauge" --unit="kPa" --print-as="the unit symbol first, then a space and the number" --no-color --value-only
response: kPa 22.5
